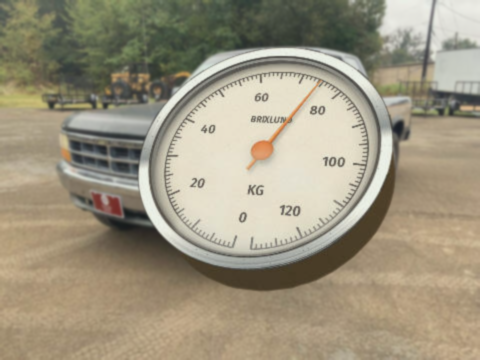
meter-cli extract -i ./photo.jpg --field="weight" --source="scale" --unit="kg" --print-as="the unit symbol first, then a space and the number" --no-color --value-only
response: kg 75
